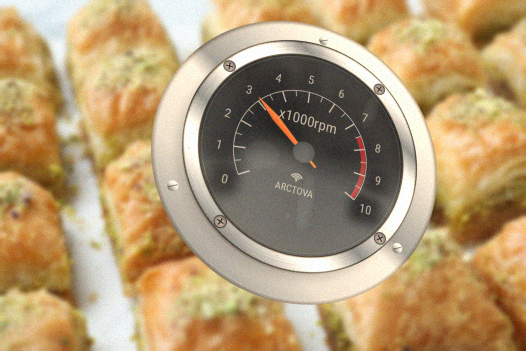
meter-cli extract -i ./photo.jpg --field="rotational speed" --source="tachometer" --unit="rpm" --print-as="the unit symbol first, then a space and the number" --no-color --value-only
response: rpm 3000
